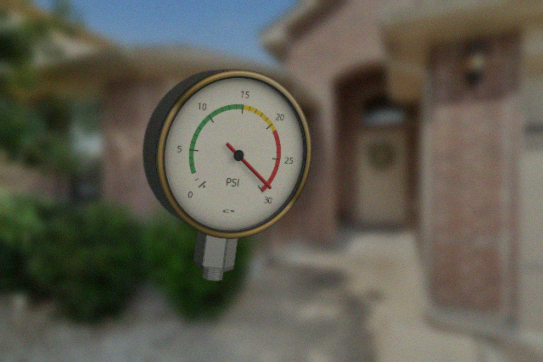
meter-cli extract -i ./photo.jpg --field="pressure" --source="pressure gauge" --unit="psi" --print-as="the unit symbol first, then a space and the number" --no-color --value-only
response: psi 29
